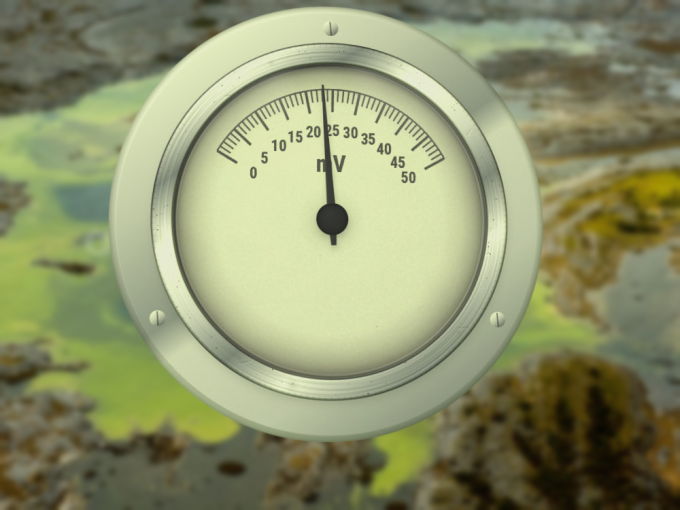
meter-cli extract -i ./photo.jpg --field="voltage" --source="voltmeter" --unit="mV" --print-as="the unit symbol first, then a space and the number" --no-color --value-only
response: mV 23
